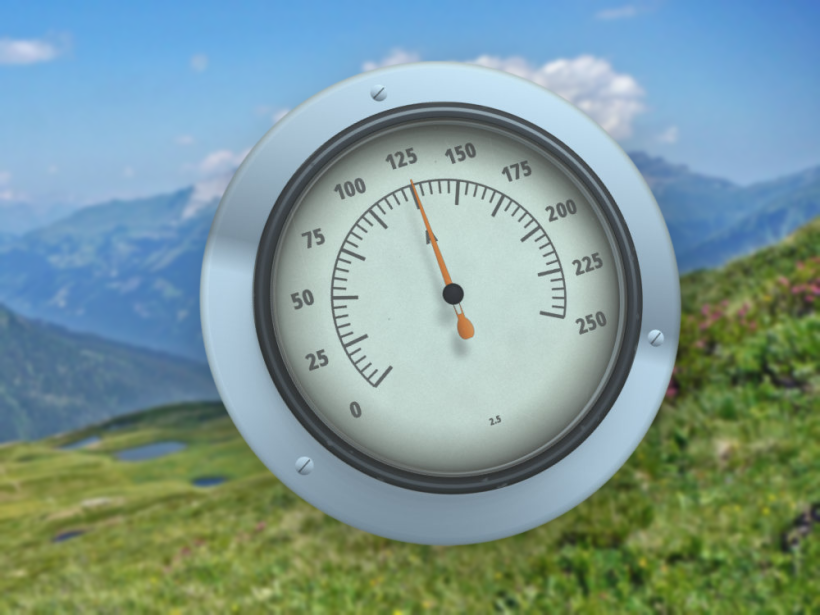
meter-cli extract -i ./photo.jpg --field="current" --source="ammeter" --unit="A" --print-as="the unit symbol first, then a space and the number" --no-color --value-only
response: A 125
